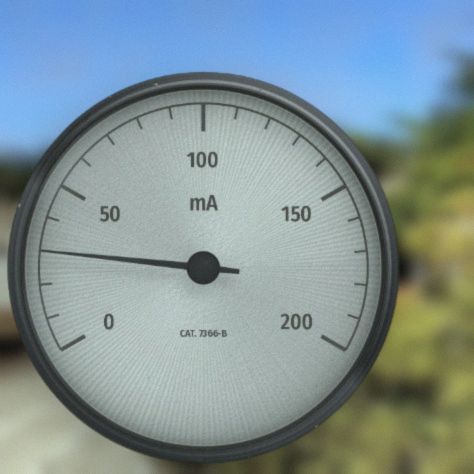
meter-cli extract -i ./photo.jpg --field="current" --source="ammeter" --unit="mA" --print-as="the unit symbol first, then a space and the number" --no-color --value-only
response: mA 30
